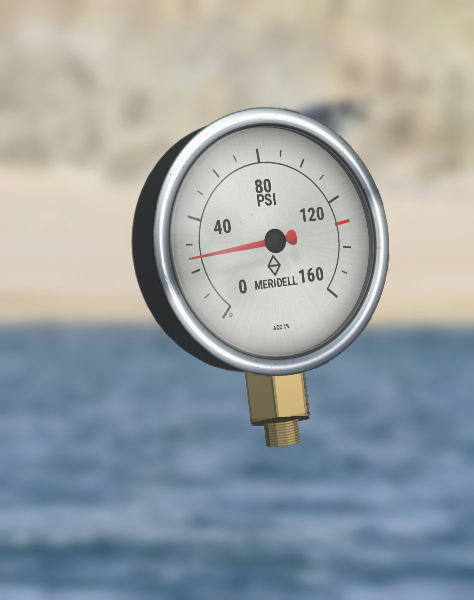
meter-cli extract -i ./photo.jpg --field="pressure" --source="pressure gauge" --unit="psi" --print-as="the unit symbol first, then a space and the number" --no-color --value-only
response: psi 25
